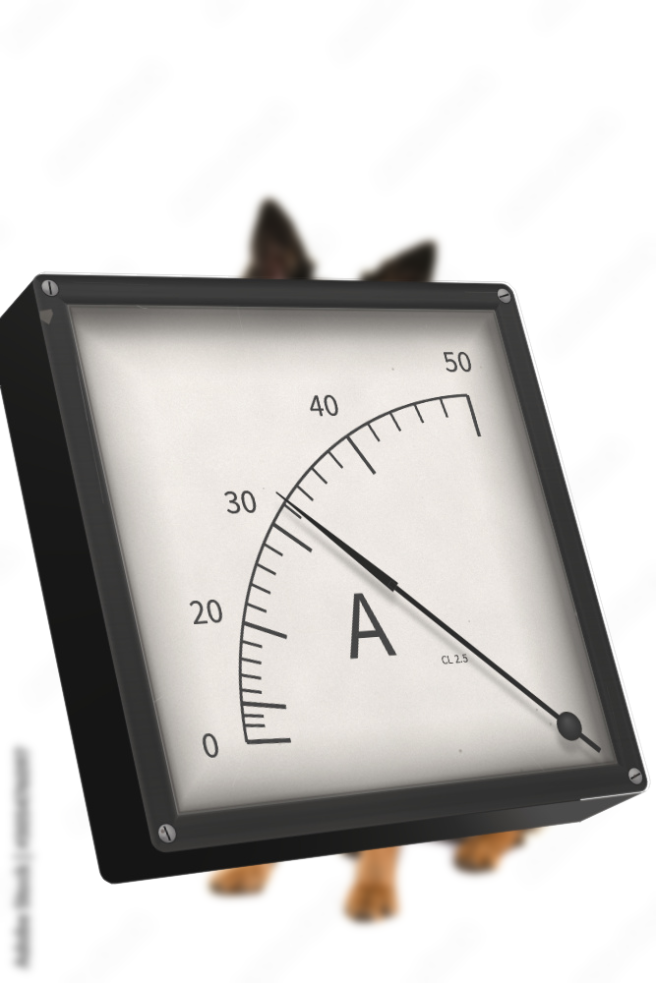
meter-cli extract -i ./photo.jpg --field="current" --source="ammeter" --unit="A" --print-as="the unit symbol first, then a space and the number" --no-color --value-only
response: A 32
